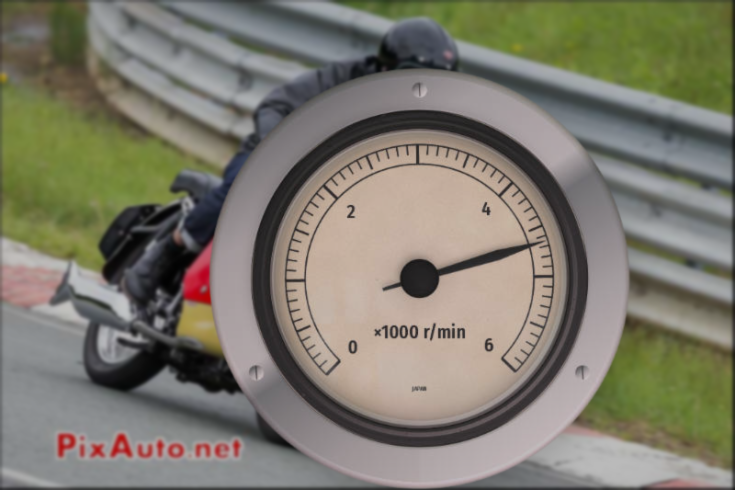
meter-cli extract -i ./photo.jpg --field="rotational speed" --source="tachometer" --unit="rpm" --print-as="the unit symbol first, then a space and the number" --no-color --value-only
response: rpm 4650
